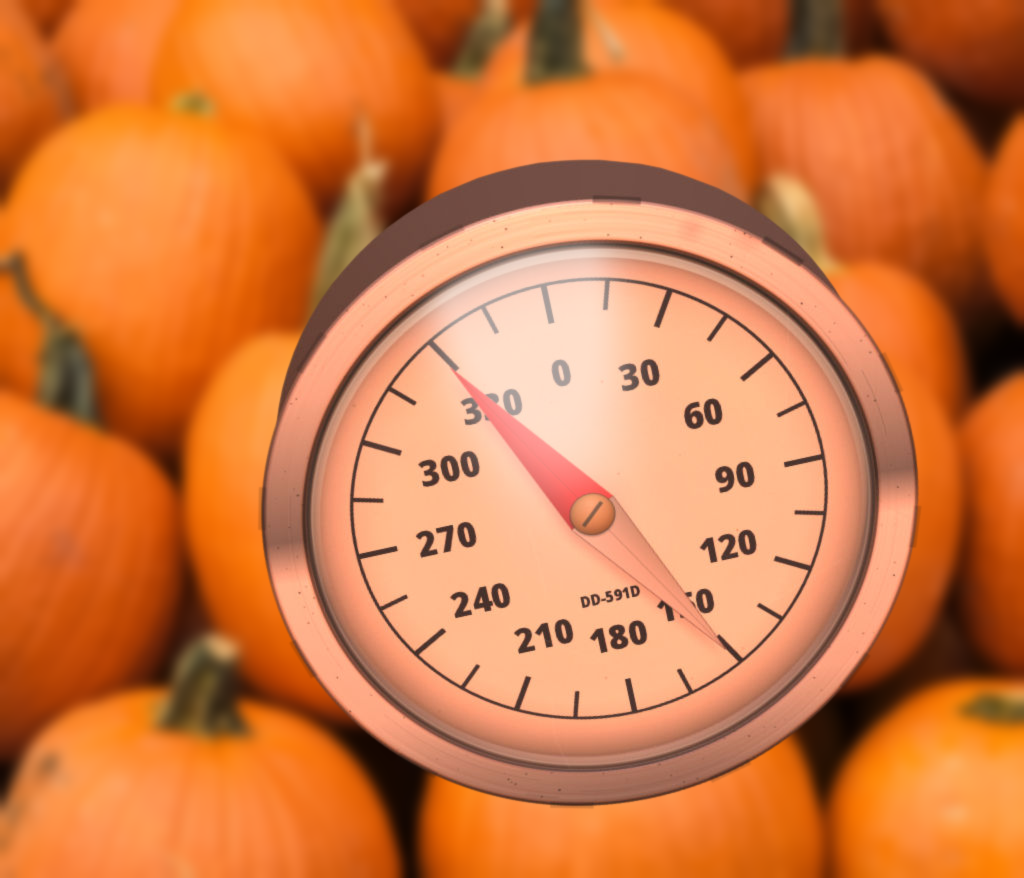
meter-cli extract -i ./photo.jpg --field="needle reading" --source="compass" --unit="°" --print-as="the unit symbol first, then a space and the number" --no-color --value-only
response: ° 330
